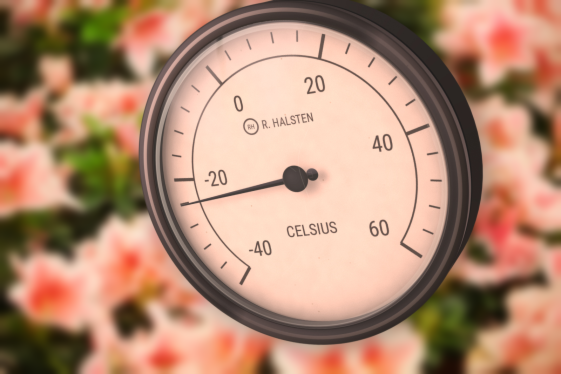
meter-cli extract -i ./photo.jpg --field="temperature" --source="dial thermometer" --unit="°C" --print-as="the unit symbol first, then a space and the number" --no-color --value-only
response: °C -24
